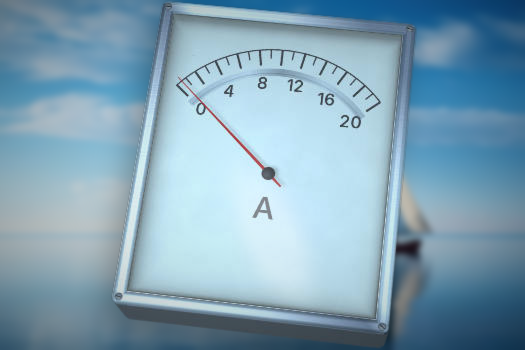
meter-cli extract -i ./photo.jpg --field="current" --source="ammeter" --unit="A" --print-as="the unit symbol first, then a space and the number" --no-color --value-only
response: A 0.5
